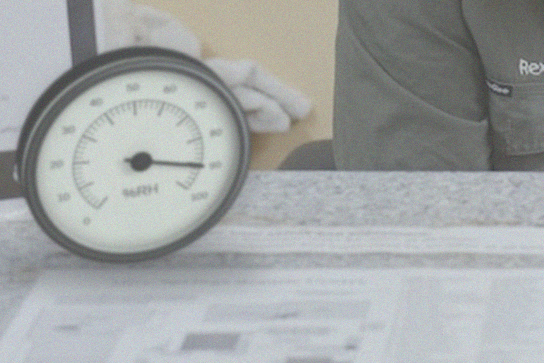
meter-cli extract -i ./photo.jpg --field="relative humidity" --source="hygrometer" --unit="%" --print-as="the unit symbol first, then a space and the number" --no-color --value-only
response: % 90
